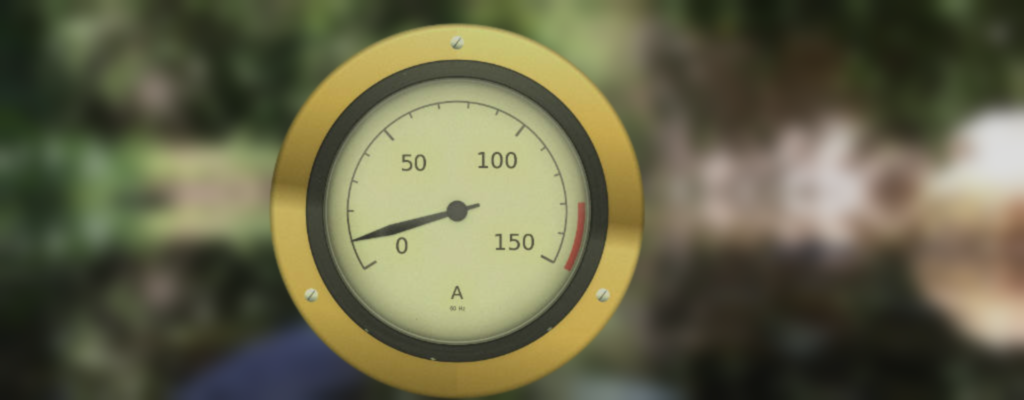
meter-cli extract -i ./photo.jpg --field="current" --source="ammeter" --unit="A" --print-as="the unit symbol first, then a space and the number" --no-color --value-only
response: A 10
